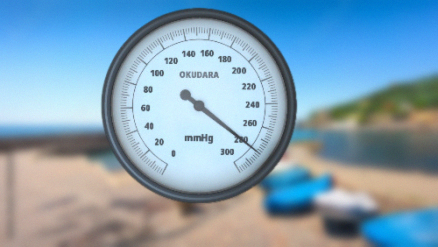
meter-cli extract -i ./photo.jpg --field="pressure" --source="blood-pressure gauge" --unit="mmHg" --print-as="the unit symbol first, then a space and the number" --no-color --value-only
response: mmHg 280
